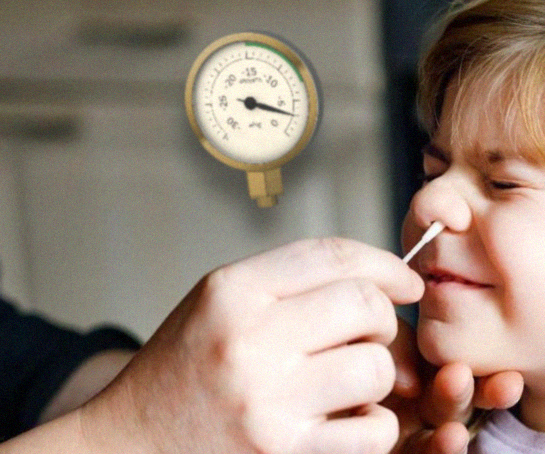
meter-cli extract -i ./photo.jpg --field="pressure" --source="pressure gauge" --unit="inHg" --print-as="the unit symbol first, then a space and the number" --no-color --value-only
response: inHg -3
